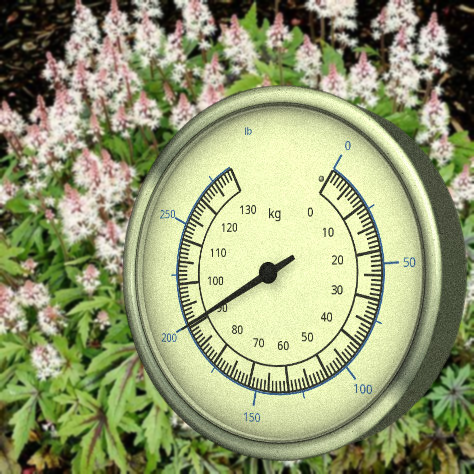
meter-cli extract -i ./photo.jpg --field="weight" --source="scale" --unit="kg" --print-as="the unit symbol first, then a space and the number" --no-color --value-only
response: kg 90
